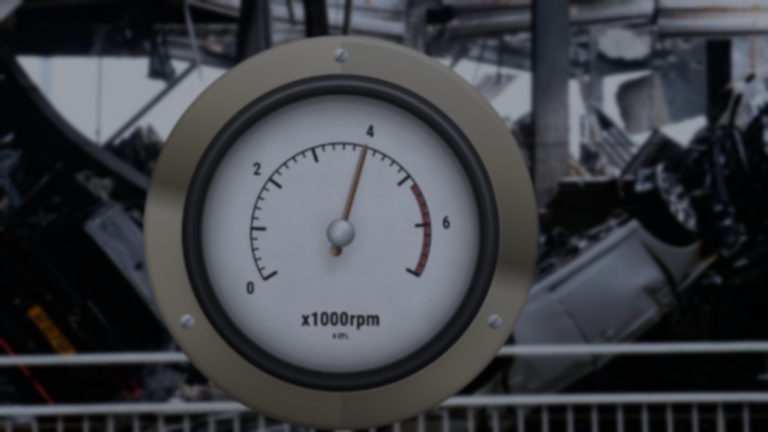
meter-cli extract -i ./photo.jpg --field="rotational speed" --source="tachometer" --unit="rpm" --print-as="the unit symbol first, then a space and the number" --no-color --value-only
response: rpm 4000
